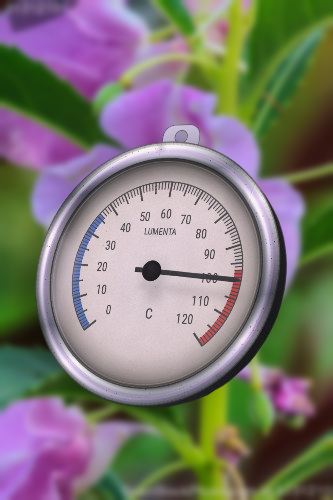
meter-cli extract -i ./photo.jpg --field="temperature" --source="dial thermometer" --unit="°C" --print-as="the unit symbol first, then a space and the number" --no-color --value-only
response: °C 100
